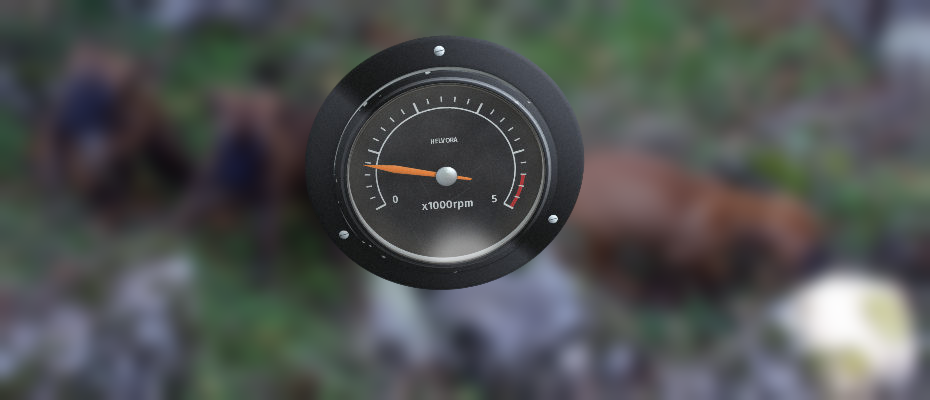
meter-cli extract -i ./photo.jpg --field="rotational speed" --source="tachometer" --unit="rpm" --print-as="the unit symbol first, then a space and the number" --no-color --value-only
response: rpm 800
